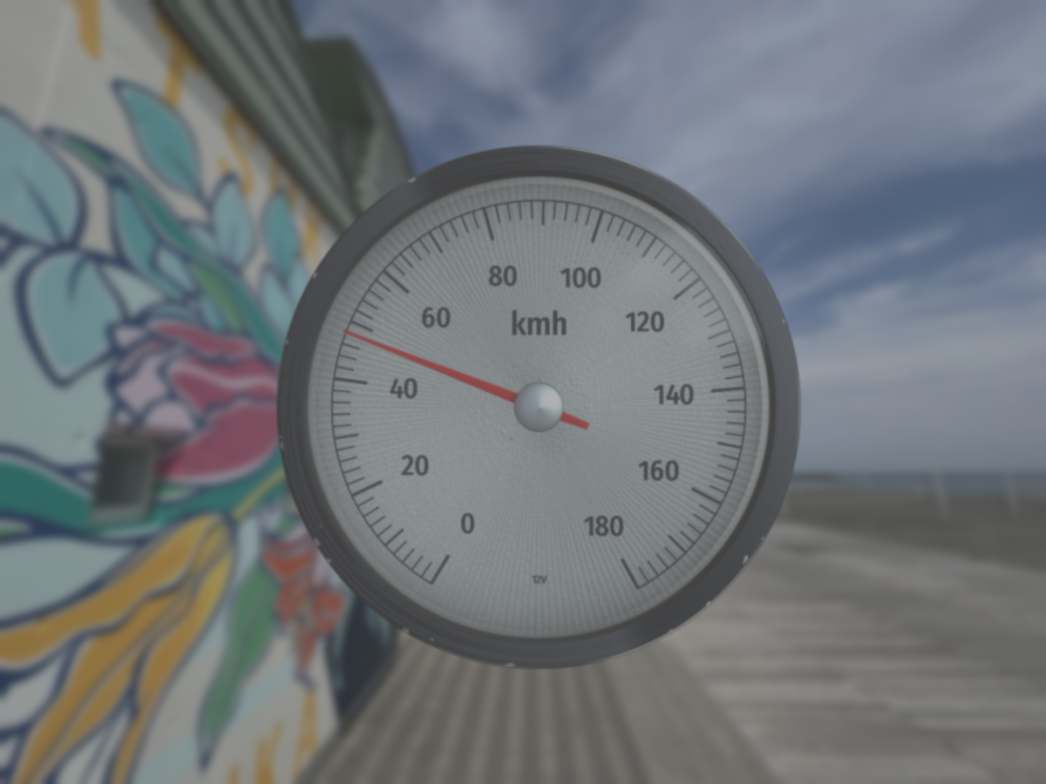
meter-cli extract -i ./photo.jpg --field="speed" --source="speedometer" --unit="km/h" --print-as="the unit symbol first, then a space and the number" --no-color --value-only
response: km/h 48
